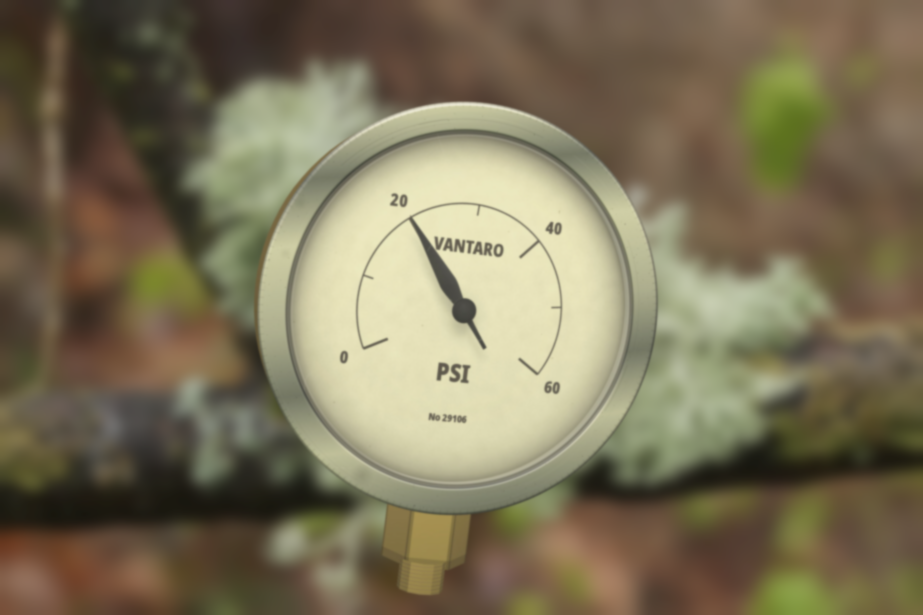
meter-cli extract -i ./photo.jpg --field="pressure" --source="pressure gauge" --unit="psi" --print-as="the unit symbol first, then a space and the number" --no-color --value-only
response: psi 20
